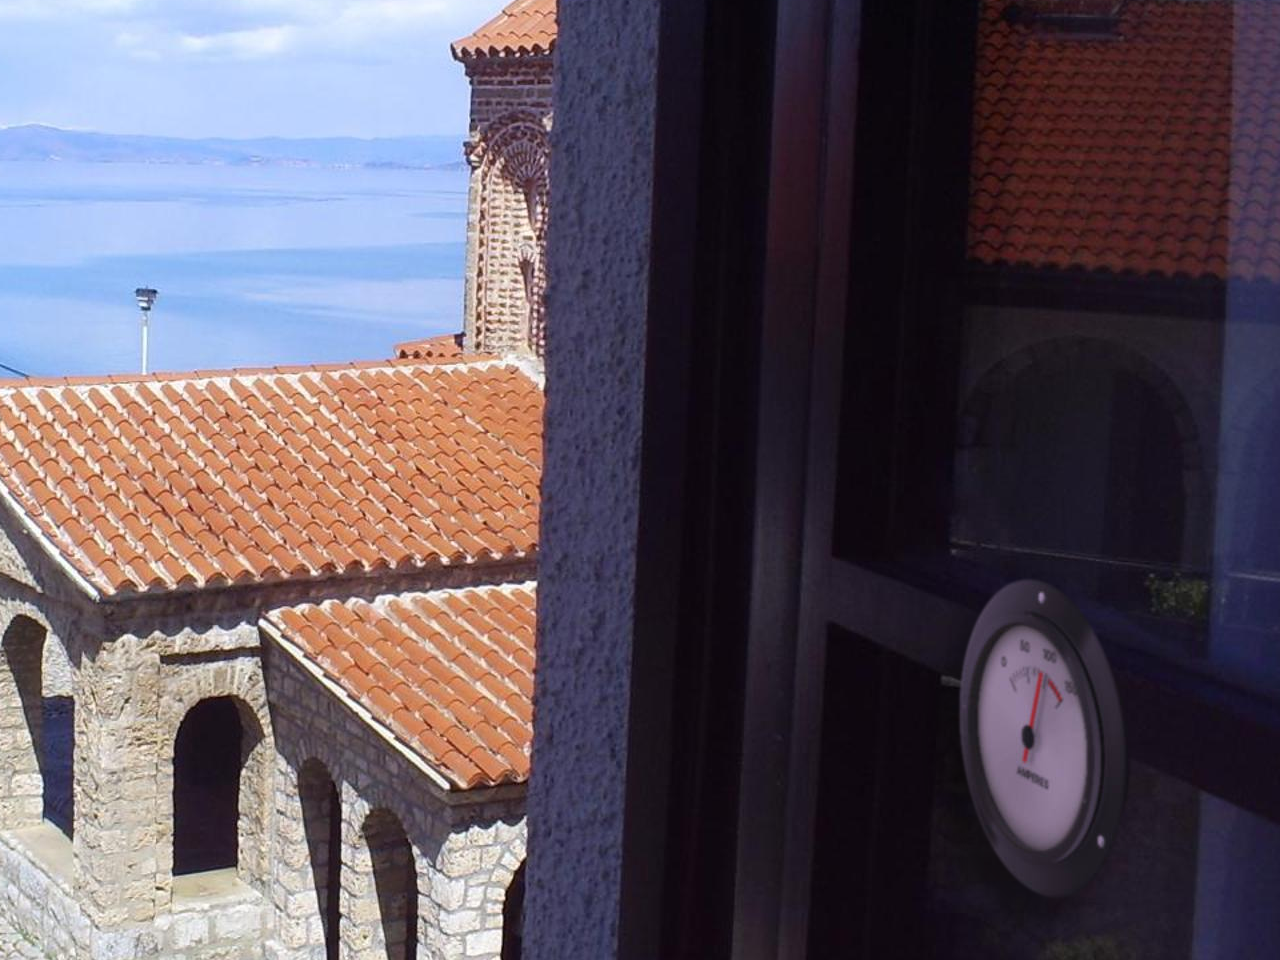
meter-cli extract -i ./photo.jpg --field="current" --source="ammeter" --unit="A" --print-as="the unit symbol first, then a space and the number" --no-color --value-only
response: A 100
